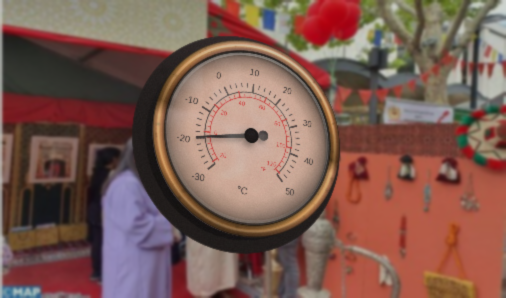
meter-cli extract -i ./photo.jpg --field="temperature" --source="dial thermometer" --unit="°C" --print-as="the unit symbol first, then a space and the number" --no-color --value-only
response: °C -20
